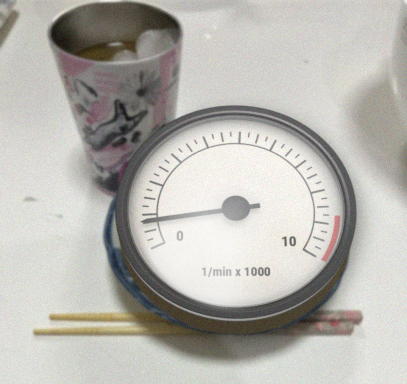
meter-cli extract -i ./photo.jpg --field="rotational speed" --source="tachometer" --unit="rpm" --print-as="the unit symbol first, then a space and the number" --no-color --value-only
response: rpm 750
